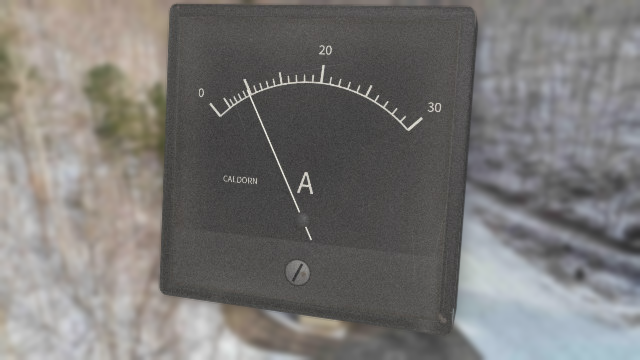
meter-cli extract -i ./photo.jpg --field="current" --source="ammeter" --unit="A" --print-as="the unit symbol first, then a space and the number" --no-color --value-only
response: A 10
